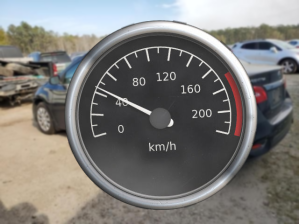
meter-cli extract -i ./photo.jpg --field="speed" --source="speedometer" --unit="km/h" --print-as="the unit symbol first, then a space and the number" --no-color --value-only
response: km/h 45
